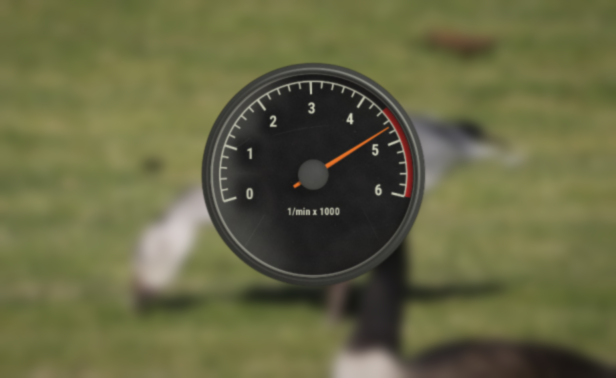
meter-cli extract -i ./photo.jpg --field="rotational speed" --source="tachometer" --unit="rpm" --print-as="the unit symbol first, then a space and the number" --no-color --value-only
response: rpm 4700
